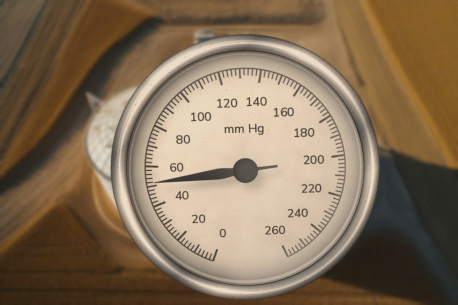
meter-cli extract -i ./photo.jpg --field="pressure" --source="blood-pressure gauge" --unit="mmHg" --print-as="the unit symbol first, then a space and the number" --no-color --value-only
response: mmHg 52
